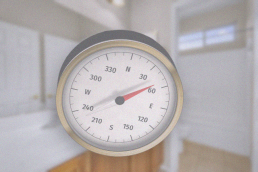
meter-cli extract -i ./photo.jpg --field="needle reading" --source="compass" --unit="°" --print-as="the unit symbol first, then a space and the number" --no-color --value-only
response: ° 50
